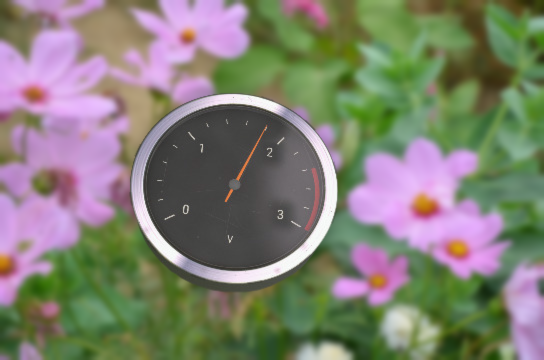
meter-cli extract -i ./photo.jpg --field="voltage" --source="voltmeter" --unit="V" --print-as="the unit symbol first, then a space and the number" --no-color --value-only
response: V 1.8
